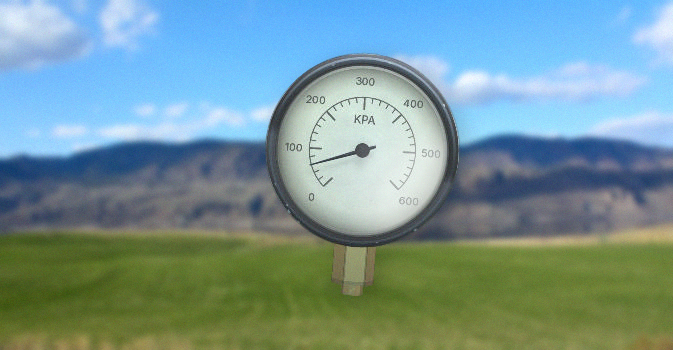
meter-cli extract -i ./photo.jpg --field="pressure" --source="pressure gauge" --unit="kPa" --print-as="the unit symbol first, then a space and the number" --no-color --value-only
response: kPa 60
